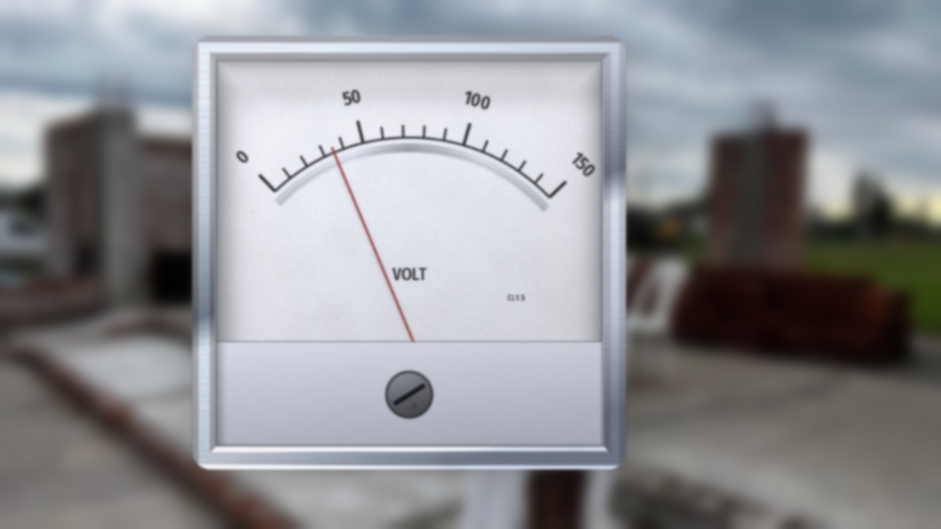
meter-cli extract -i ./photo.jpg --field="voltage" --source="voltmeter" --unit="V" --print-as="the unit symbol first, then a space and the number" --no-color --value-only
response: V 35
